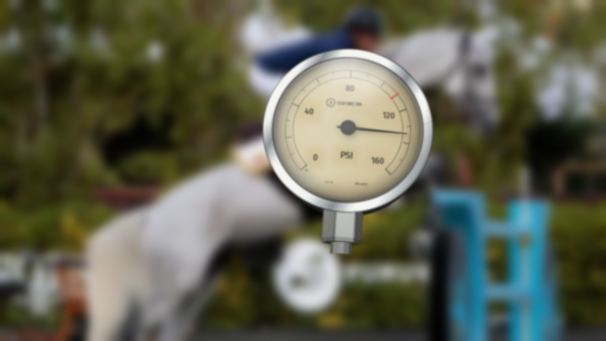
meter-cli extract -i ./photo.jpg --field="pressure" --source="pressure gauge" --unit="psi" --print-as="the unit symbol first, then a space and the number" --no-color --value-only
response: psi 135
